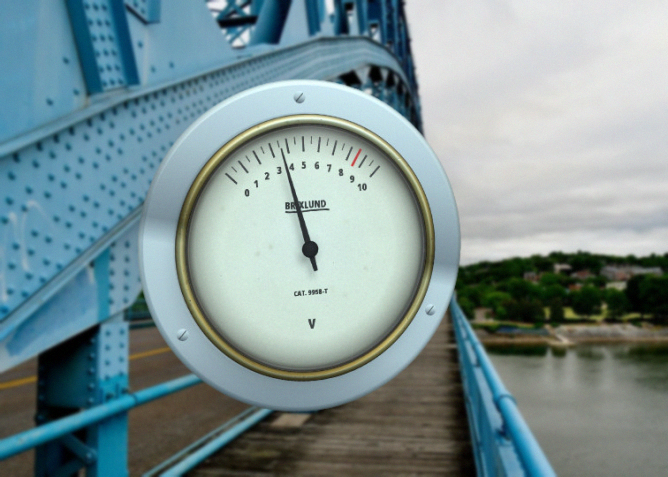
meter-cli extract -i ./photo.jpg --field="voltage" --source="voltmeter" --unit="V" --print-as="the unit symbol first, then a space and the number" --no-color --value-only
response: V 3.5
